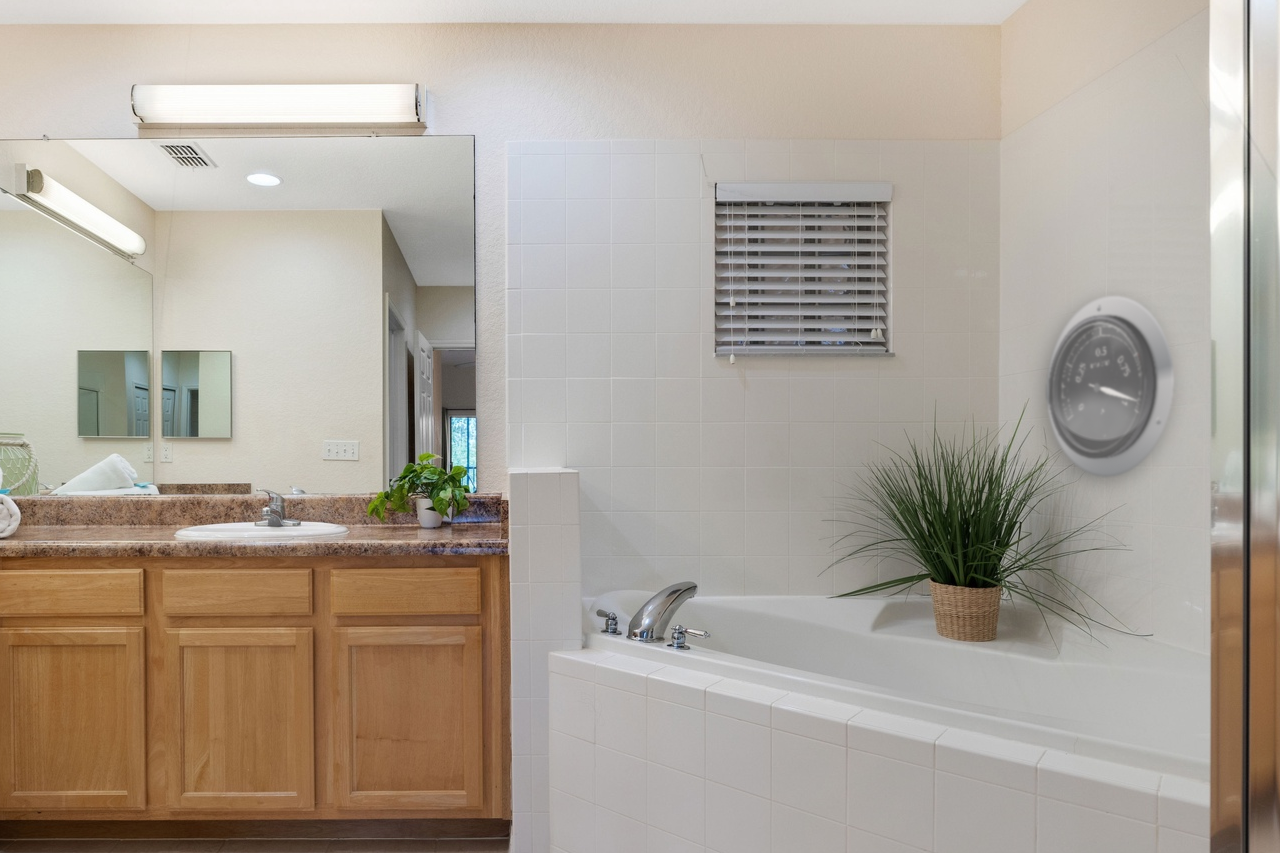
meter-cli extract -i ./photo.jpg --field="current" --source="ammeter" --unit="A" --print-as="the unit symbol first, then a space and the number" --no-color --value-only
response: A 0.95
